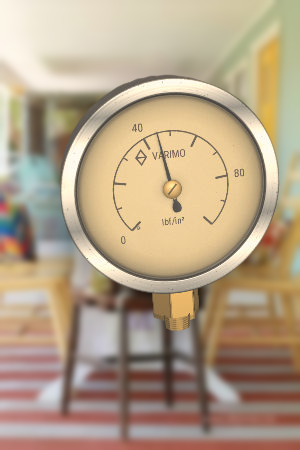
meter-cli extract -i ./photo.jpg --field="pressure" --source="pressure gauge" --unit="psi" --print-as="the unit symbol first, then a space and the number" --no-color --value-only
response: psi 45
